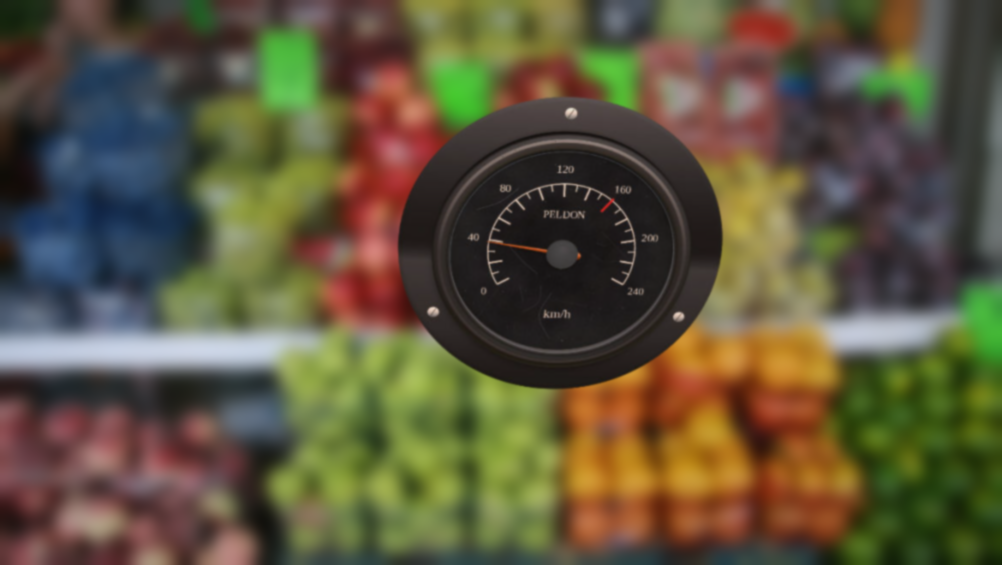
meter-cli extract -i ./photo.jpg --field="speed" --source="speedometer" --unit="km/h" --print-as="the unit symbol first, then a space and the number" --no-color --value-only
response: km/h 40
